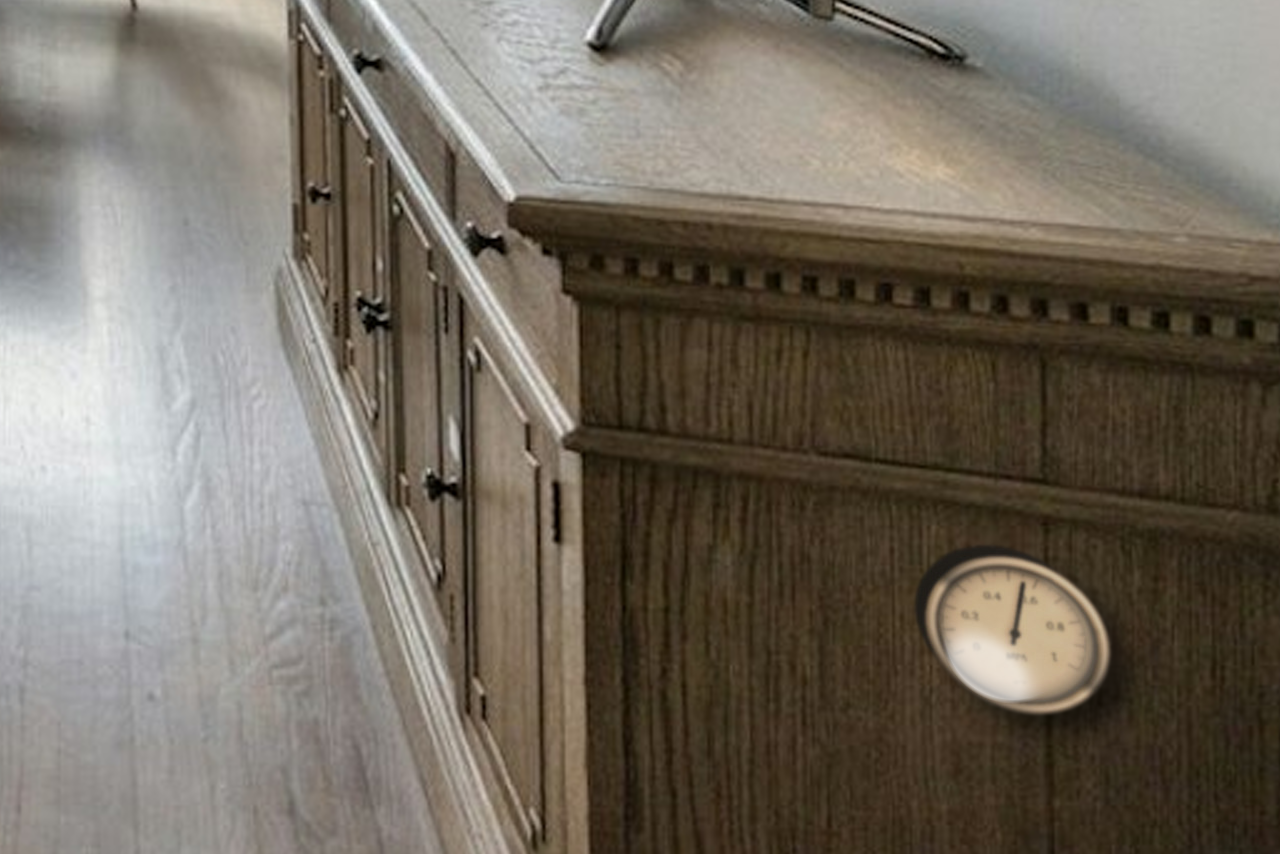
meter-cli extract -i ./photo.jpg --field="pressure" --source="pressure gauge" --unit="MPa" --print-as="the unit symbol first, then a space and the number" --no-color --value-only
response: MPa 0.55
